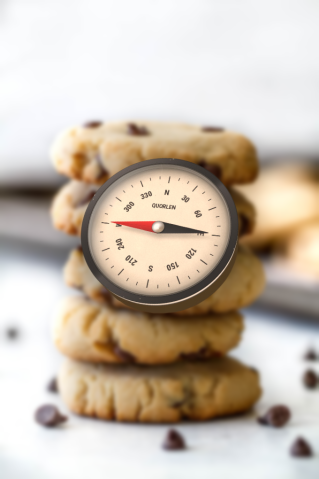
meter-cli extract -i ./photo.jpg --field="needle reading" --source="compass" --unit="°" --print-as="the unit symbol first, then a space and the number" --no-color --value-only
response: ° 270
